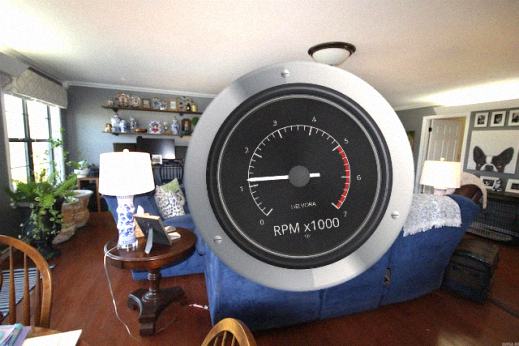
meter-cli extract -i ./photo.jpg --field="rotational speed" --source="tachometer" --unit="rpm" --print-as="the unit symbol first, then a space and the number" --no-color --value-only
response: rpm 1200
